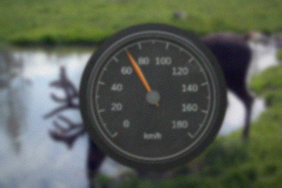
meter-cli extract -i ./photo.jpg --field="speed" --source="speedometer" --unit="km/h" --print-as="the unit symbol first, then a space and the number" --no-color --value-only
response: km/h 70
